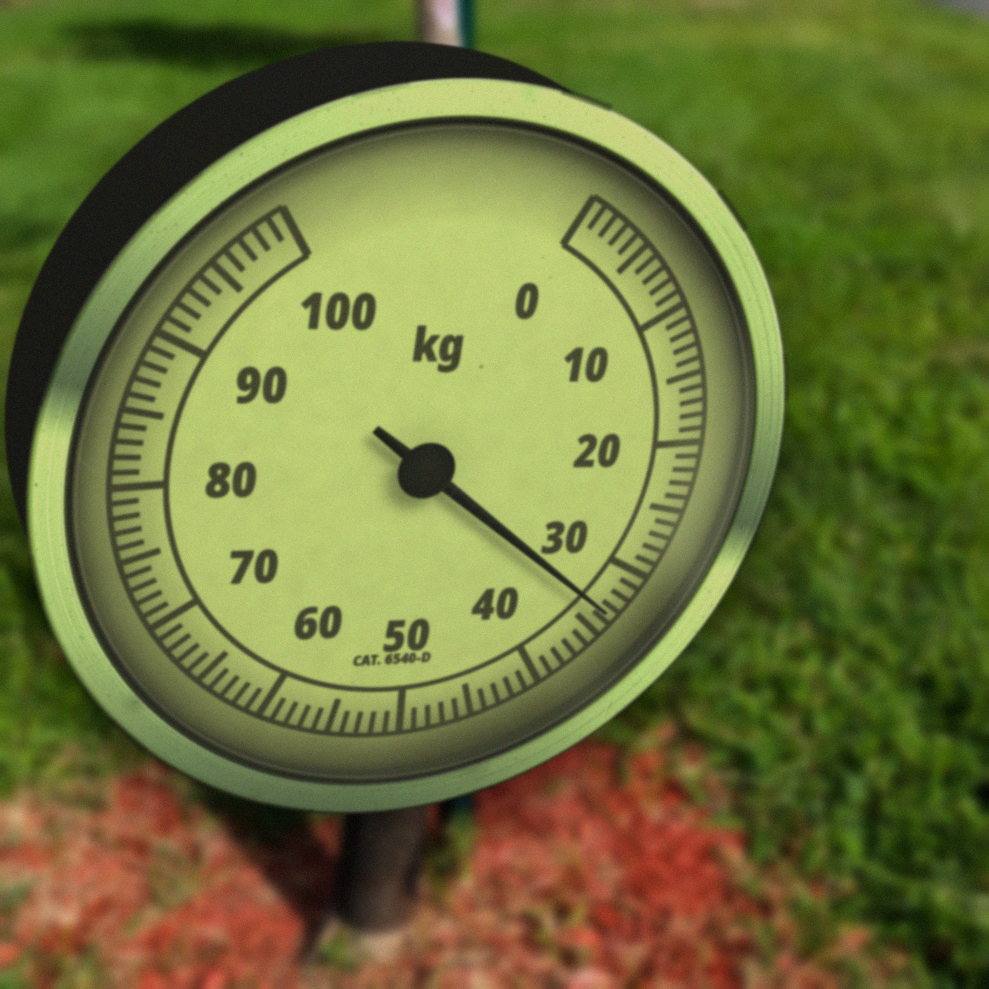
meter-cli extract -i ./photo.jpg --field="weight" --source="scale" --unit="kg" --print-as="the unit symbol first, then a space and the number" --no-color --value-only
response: kg 33.5
